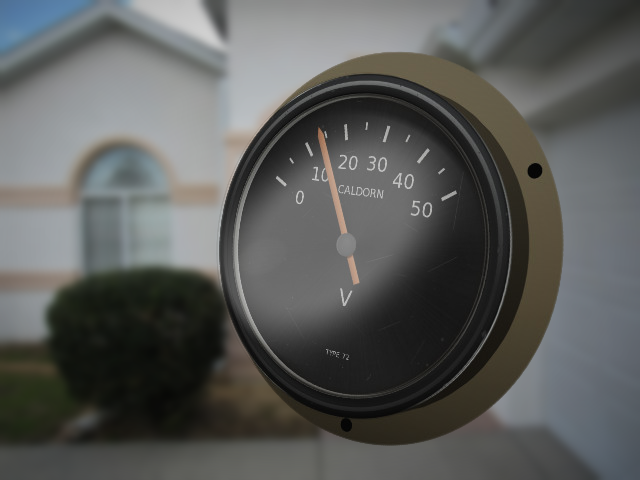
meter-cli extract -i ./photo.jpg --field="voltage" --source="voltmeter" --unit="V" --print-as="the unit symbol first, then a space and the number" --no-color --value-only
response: V 15
